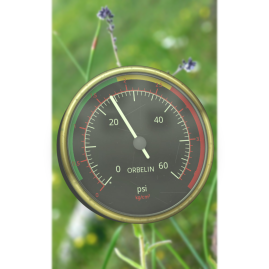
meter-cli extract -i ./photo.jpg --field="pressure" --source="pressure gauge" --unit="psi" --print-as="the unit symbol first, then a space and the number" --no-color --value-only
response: psi 24
